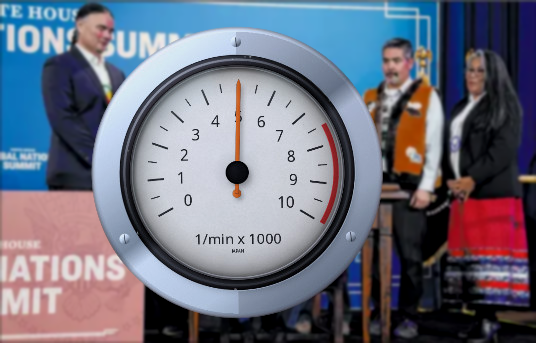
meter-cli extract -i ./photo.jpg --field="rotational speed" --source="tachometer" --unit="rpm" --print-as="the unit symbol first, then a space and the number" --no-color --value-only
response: rpm 5000
